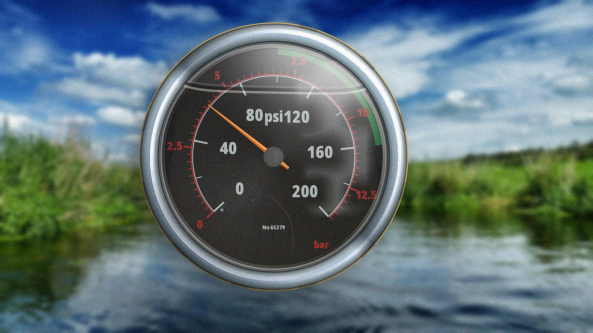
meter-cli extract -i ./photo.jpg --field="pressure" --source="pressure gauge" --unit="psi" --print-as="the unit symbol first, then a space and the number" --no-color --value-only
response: psi 60
